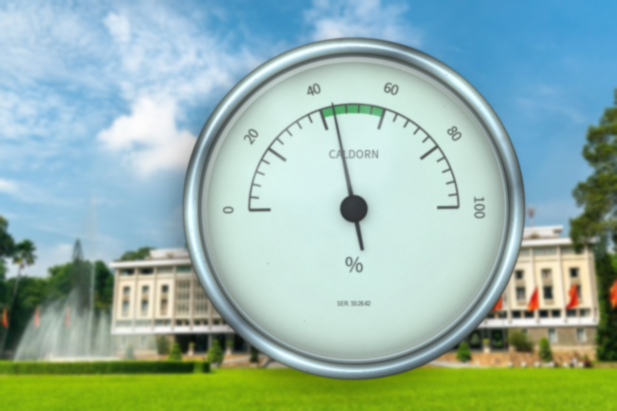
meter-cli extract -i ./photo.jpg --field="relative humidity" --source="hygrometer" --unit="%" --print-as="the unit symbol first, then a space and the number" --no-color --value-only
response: % 44
